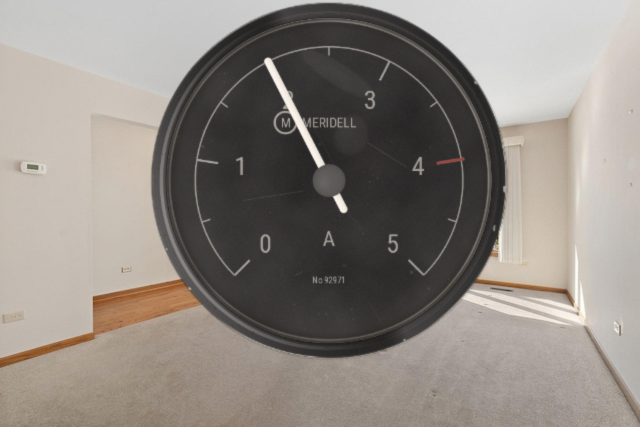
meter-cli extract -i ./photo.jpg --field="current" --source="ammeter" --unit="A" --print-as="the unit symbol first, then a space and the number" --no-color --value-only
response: A 2
